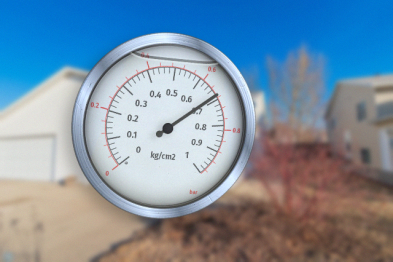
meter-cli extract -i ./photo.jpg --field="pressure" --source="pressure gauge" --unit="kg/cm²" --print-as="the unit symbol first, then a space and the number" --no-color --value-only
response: kg/cm² 0.68
